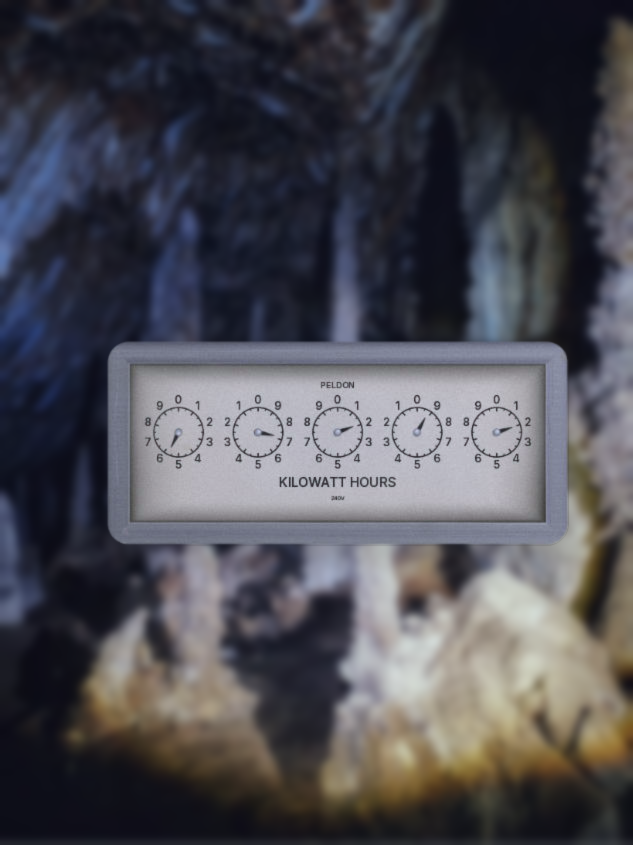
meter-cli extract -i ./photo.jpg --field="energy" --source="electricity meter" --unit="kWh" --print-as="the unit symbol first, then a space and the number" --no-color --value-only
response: kWh 57192
